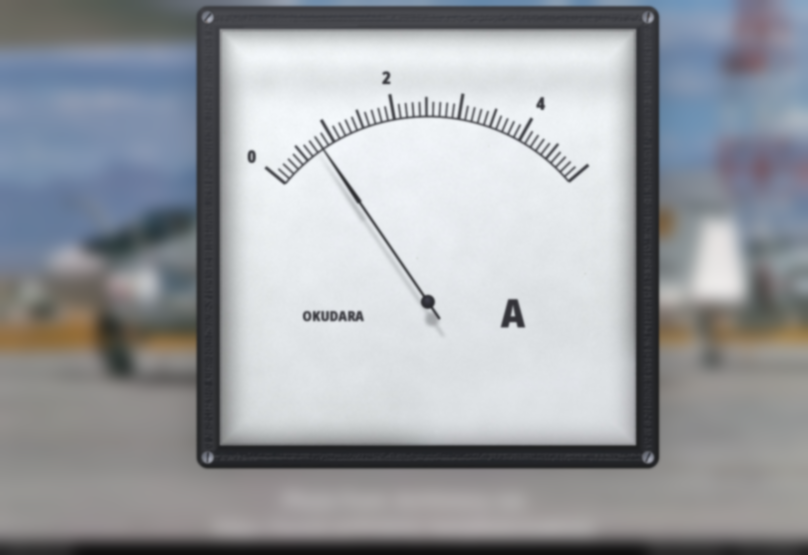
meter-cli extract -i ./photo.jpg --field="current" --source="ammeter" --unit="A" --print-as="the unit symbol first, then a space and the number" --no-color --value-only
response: A 0.8
